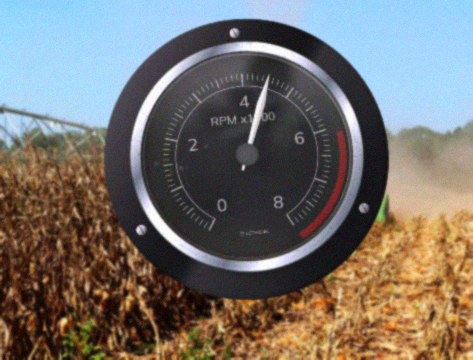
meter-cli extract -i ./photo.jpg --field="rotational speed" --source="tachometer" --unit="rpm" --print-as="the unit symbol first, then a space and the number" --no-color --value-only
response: rpm 4500
